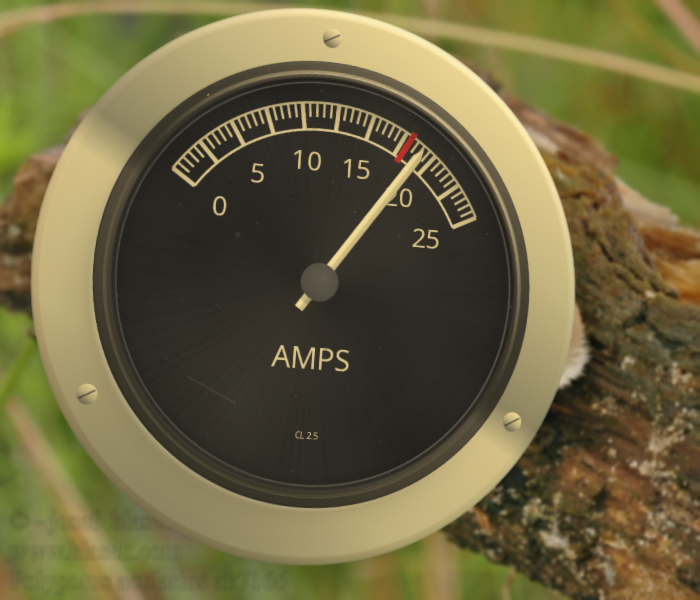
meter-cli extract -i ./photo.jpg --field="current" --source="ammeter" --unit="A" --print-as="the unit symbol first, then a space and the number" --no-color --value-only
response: A 19
